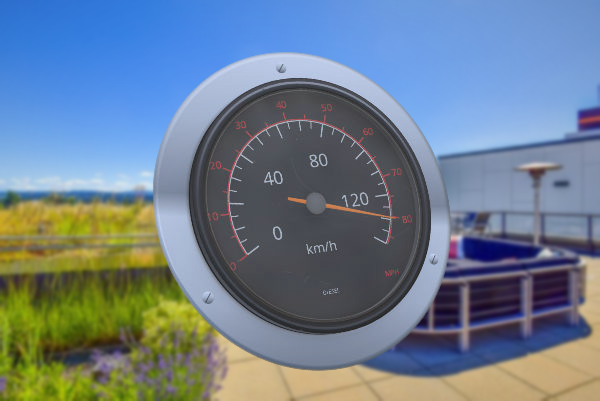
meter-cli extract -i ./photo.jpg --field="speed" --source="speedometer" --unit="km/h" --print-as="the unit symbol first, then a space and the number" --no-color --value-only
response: km/h 130
